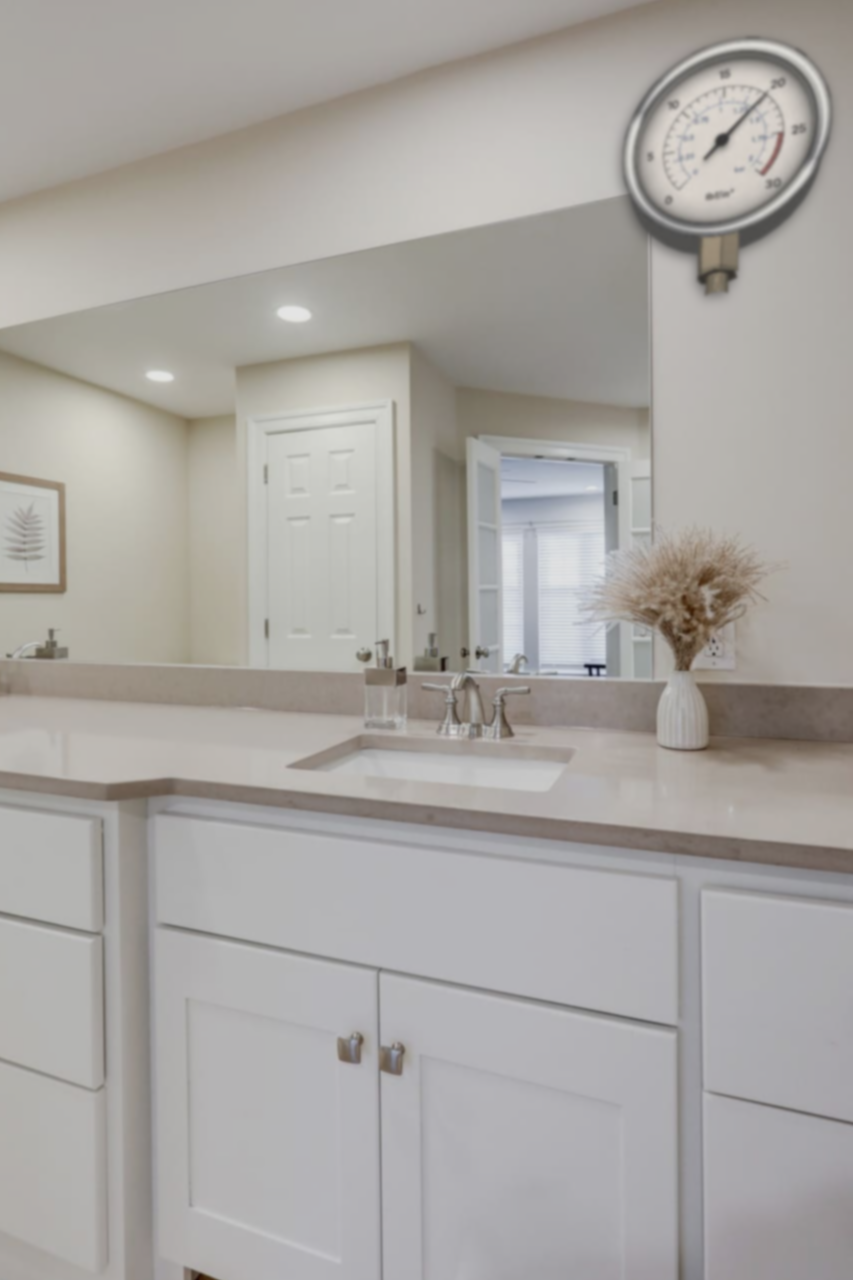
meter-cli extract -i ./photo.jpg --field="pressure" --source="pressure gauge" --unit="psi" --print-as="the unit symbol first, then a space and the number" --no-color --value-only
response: psi 20
